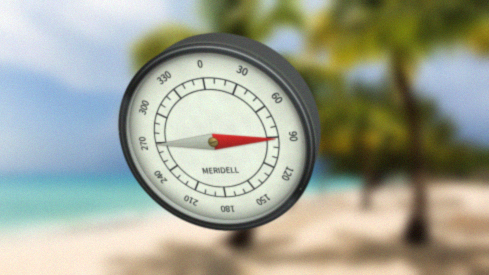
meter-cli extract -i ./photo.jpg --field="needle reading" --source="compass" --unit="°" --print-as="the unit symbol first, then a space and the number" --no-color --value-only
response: ° 90
